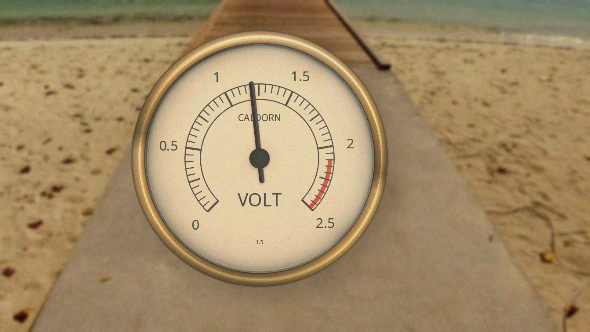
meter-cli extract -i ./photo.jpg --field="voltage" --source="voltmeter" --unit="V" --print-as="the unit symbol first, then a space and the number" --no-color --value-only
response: V 1.2
